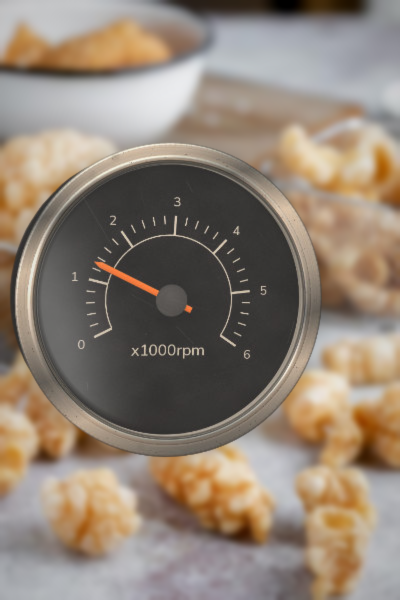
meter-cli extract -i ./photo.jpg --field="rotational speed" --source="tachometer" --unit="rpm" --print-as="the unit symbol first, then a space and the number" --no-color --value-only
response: rpm 1300
